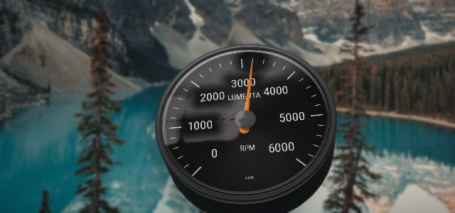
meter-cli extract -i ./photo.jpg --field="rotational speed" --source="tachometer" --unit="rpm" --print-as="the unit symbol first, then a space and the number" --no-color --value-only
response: rpm 3200
